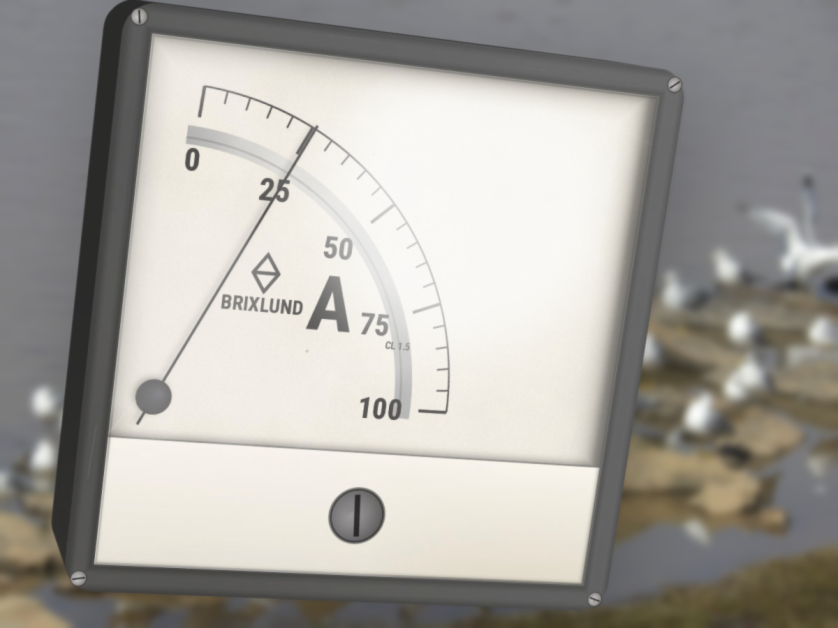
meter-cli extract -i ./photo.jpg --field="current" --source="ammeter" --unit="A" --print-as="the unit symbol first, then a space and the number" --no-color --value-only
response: A 25
